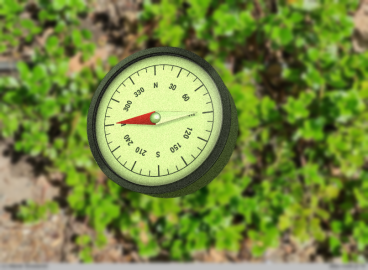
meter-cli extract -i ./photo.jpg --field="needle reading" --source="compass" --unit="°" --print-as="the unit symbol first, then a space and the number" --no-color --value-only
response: ° 270
